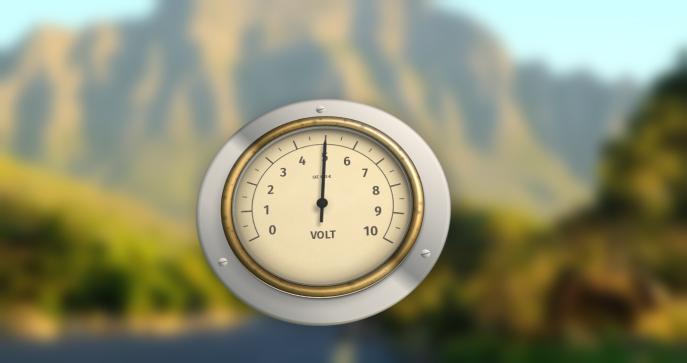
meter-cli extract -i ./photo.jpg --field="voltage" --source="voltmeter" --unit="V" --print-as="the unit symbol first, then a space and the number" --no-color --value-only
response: V 5
